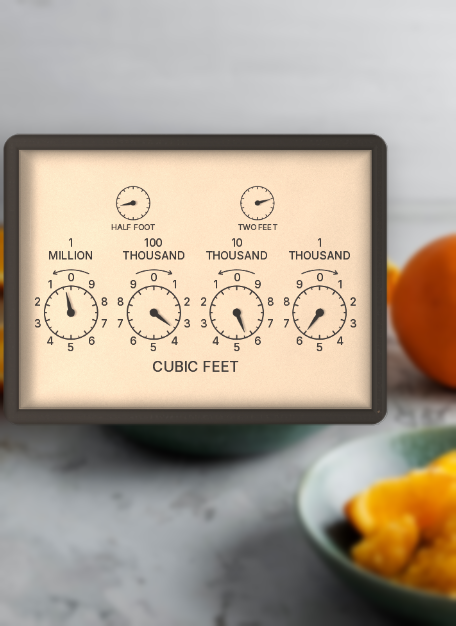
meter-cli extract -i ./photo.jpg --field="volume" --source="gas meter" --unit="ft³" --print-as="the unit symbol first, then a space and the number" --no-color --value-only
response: ft³ 35600
